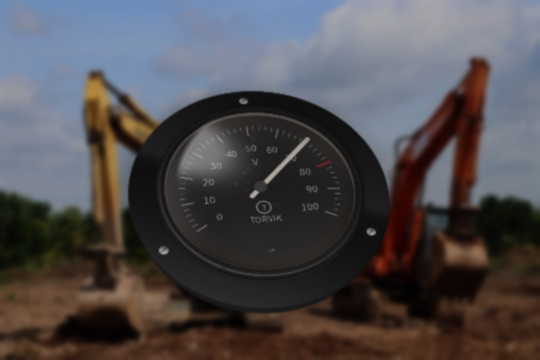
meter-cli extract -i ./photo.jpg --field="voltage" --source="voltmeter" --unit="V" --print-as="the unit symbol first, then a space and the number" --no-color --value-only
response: V 70
